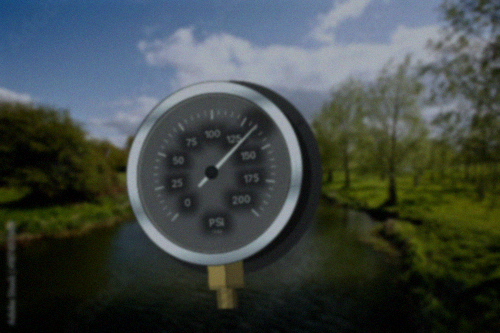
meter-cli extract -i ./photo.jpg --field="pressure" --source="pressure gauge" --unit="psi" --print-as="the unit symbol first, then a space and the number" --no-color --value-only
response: psi 135
